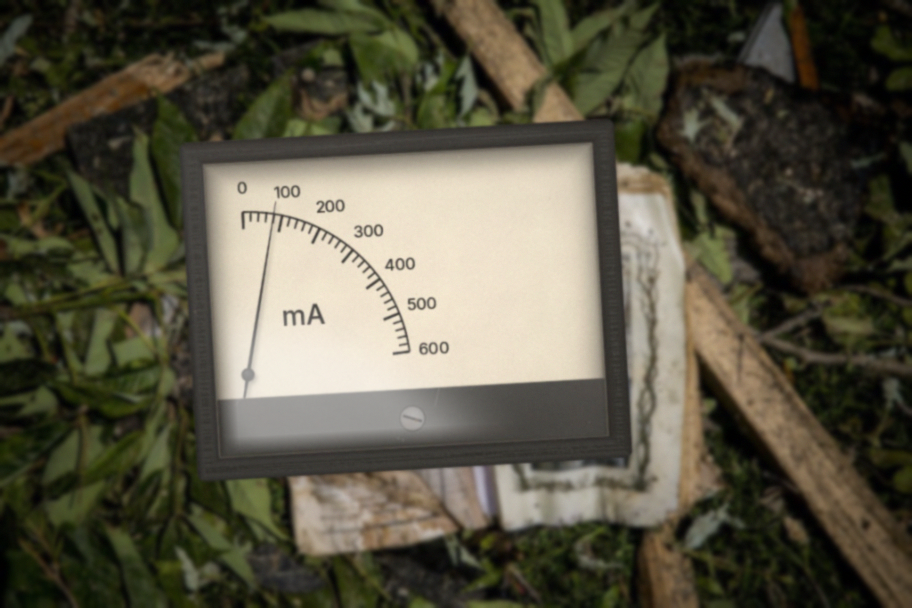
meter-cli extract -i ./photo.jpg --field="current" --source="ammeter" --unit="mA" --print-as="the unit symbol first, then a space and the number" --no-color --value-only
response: mA 80
